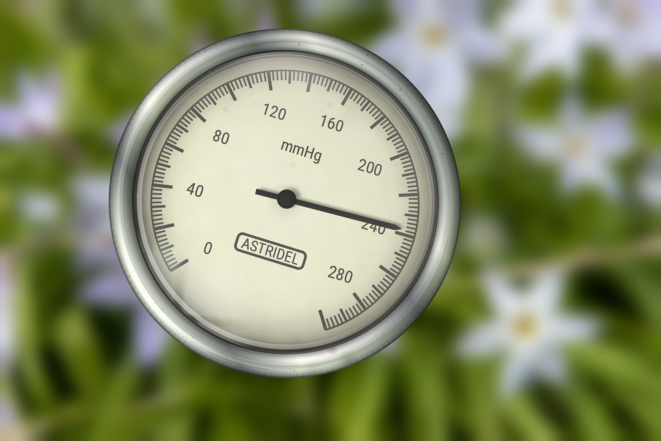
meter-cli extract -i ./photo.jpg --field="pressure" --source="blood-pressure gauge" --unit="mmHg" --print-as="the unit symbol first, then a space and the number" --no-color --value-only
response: mmHg 238
